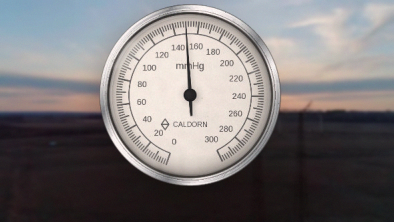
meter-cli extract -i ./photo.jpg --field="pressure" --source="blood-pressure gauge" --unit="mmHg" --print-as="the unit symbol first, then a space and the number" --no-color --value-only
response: mmHg 150
